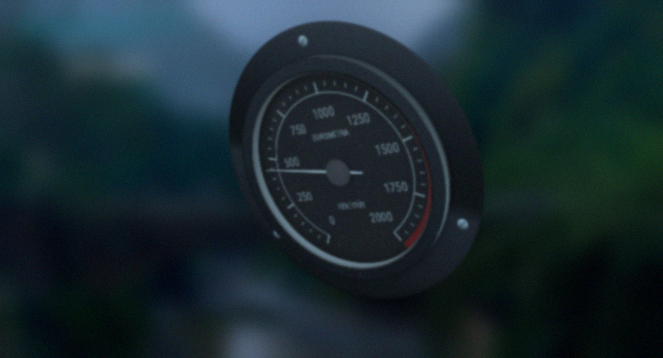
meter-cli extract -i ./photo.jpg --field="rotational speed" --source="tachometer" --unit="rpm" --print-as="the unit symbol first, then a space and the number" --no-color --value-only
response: rpm 450
